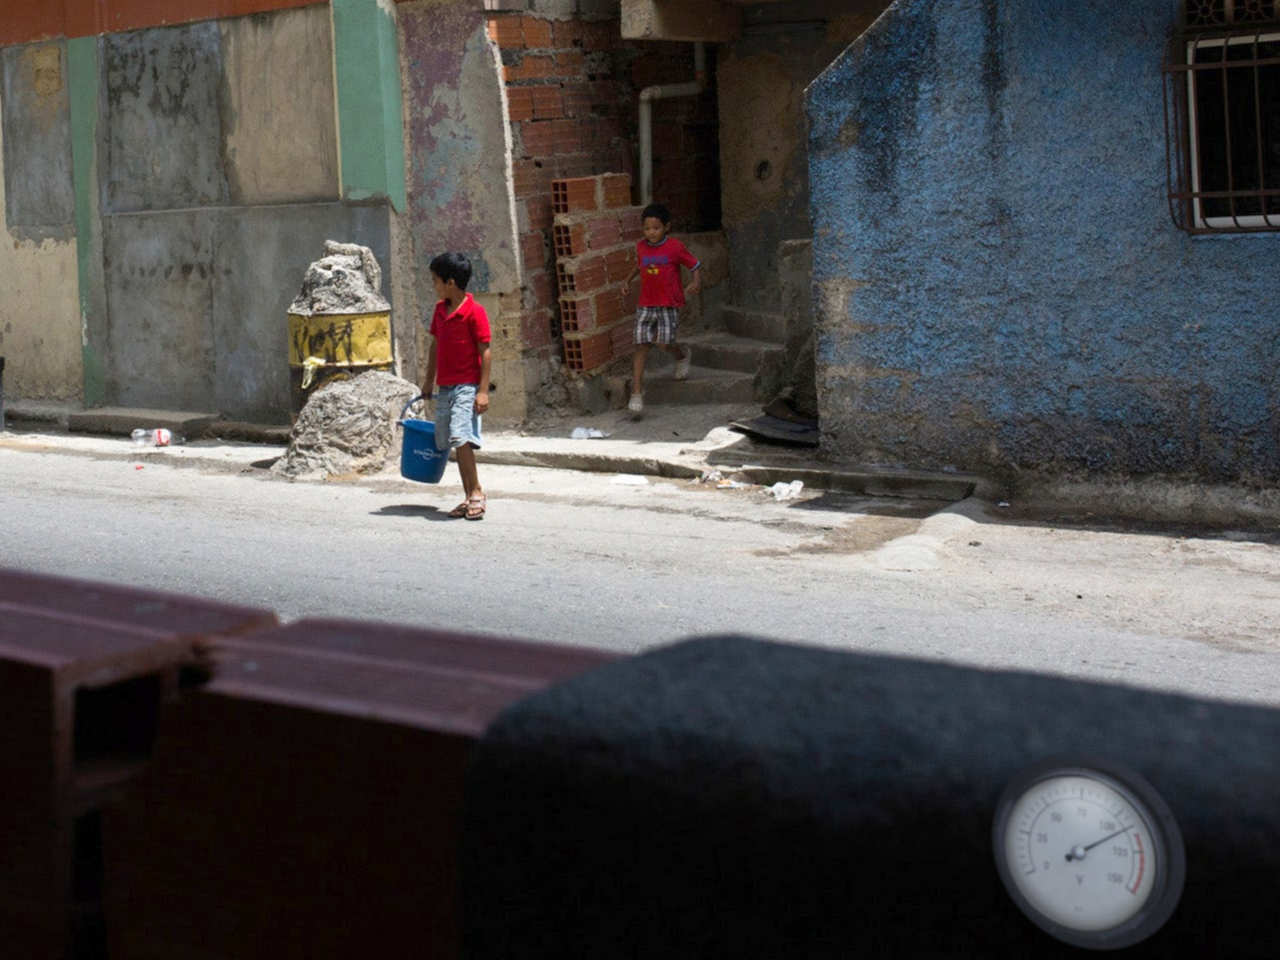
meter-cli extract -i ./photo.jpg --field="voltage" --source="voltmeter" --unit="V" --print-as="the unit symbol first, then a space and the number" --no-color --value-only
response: V 110
